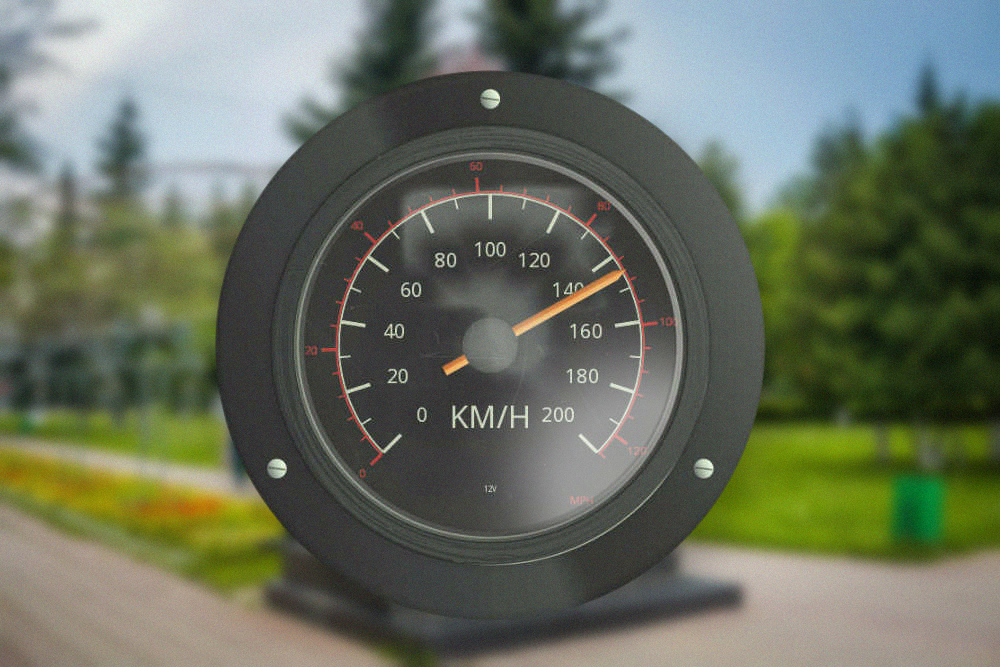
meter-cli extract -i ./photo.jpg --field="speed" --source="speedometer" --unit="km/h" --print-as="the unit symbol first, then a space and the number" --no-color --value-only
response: km/h 145
